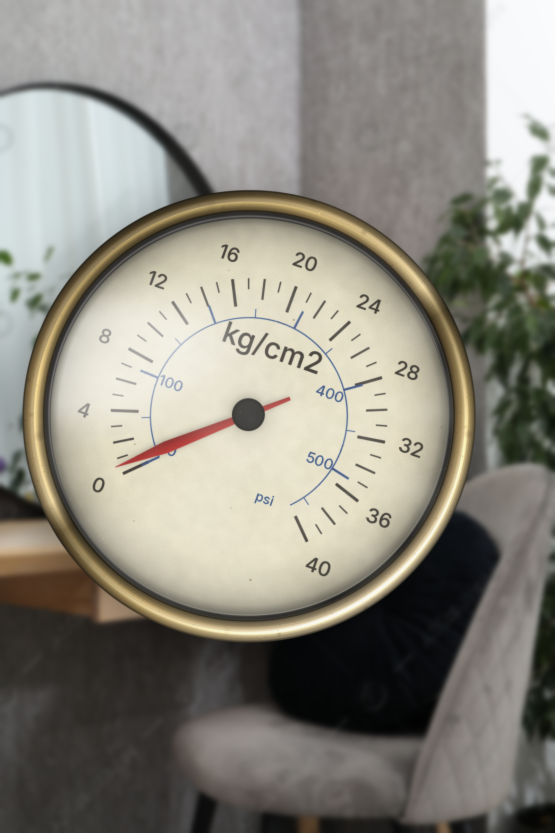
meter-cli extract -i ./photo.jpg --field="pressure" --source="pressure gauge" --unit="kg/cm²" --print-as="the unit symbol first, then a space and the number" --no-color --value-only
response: kg/cm² 0.5
